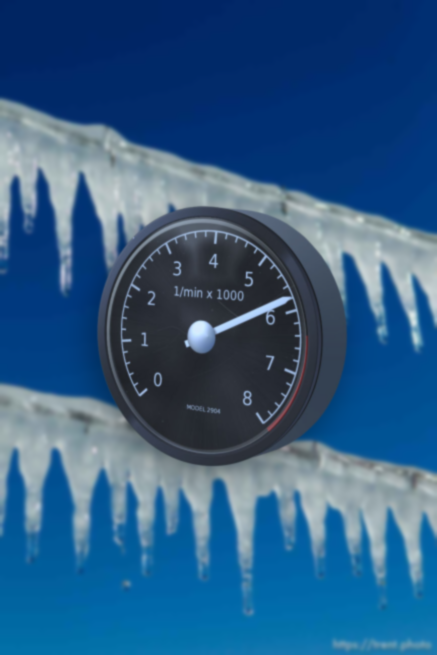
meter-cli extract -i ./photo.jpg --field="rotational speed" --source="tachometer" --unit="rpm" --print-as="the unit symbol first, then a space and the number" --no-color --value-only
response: rpm 5800
